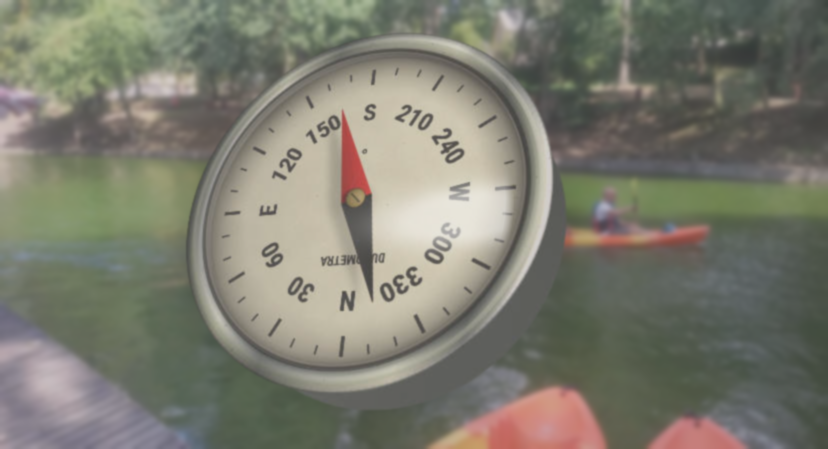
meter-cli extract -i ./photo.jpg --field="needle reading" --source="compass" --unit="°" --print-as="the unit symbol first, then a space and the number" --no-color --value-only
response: ° 165
